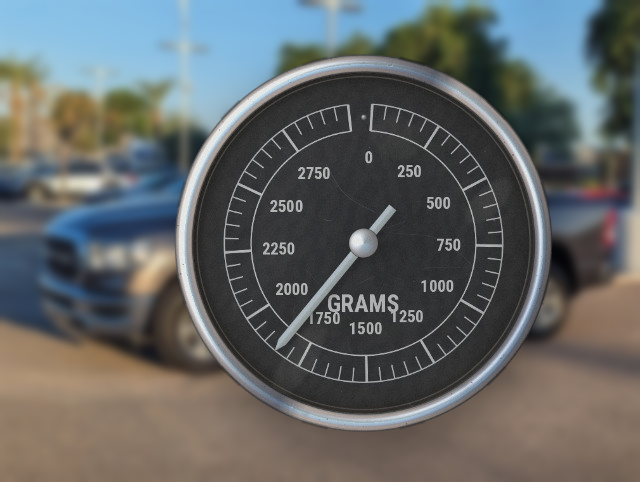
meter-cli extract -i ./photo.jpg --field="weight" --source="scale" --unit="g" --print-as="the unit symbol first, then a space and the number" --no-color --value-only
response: g 1850
